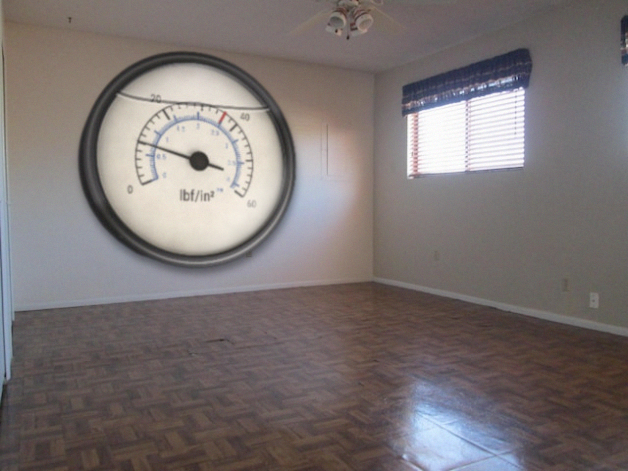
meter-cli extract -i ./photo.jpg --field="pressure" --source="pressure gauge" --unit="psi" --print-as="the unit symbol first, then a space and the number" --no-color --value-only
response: psi 10
